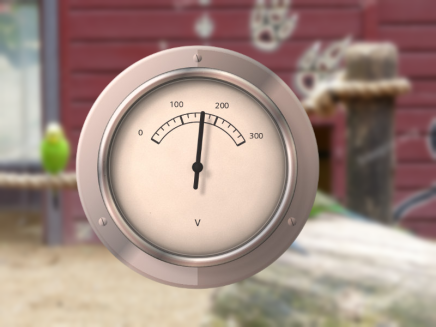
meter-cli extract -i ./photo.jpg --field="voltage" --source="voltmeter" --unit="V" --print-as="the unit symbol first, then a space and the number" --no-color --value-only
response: V 160
